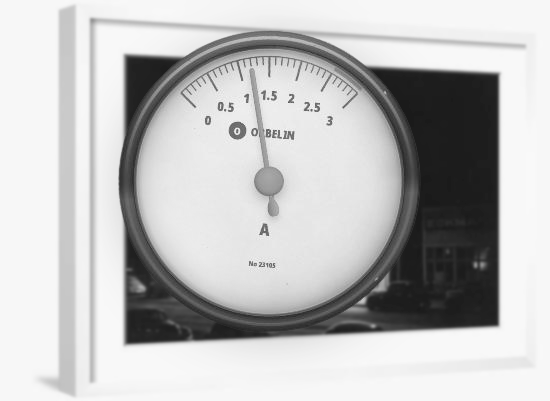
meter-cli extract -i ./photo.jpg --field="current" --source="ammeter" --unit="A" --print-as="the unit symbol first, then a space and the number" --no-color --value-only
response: A 1.2
